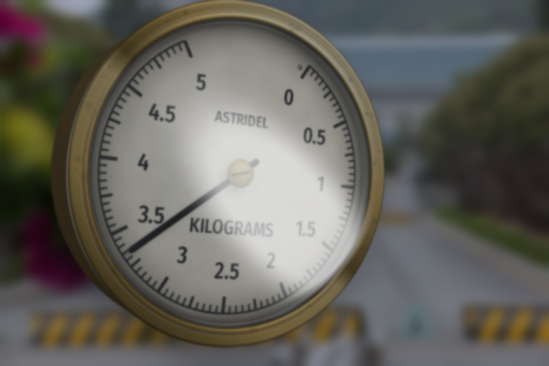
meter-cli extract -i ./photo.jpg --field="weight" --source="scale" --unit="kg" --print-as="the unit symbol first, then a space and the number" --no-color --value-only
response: kg 3.35
